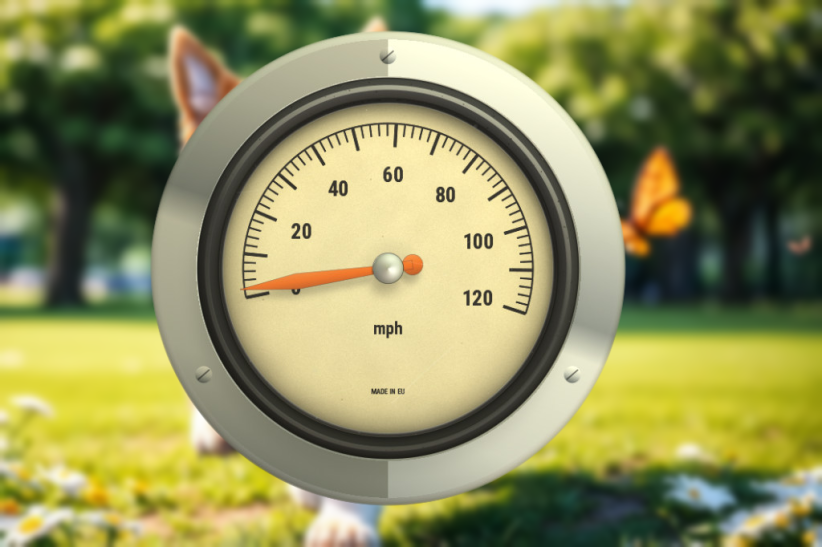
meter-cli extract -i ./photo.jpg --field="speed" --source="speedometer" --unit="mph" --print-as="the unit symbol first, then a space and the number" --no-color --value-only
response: mph 2
